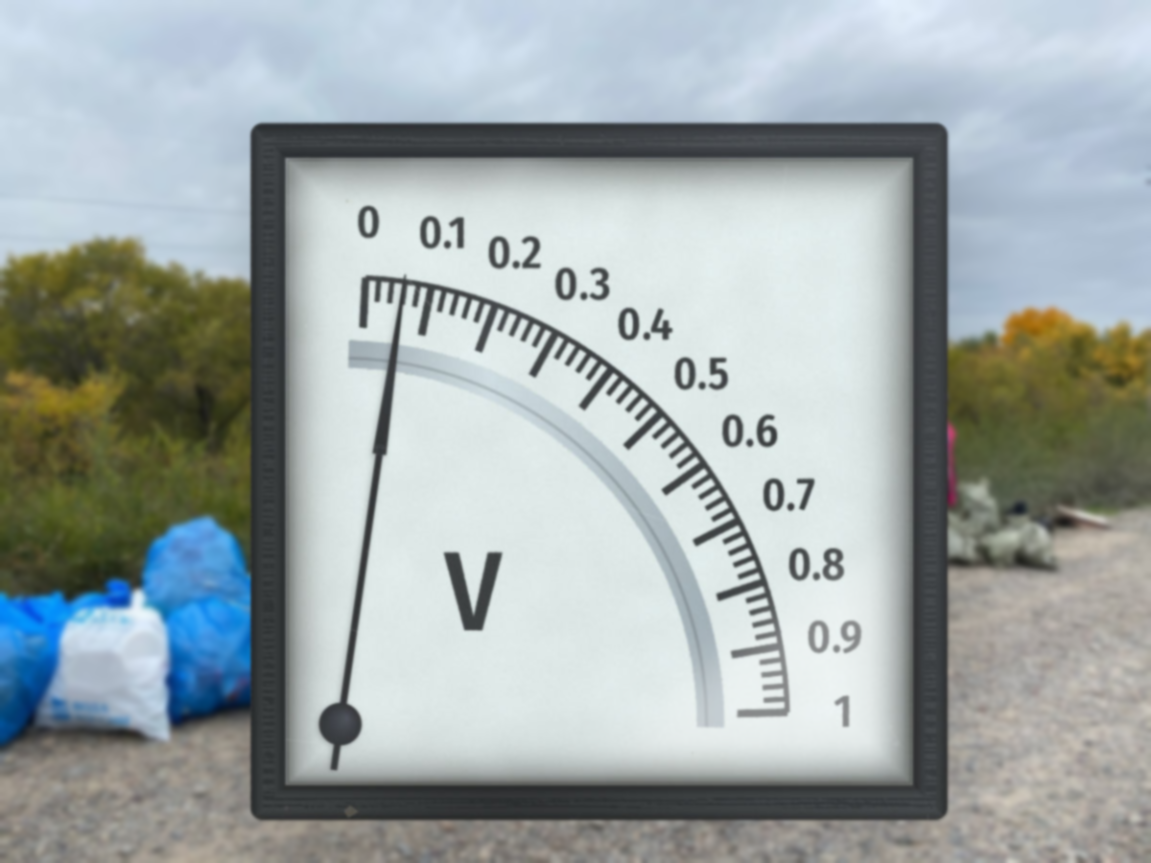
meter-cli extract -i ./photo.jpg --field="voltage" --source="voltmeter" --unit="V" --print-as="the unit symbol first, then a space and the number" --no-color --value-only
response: V 0.06
